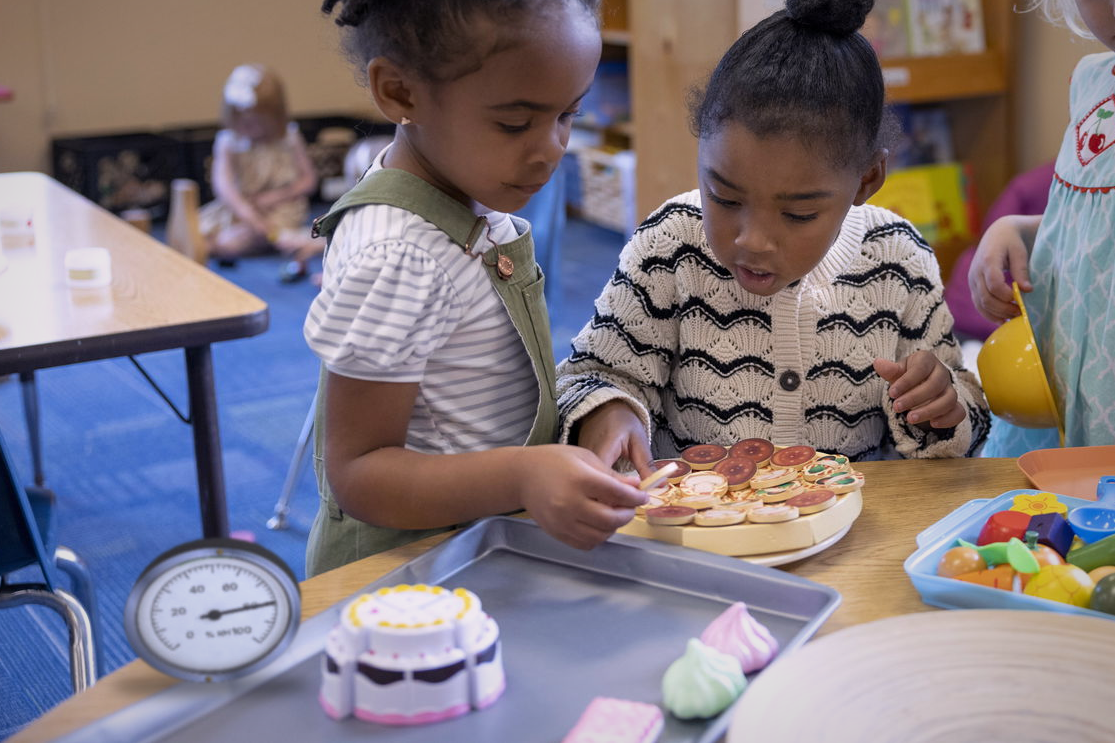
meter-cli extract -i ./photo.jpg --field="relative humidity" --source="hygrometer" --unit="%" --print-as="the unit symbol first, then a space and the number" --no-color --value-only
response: % 80
